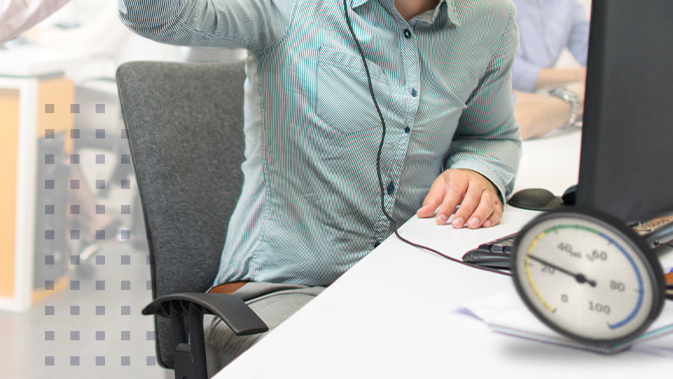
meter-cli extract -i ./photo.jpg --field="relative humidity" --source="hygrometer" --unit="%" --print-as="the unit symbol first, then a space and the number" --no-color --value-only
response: % 24
